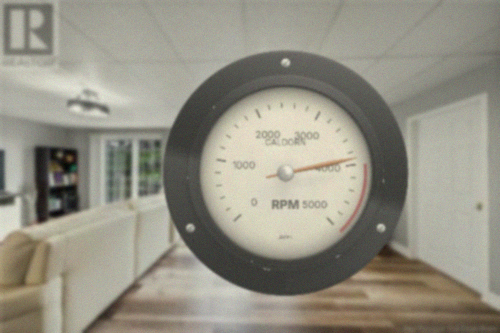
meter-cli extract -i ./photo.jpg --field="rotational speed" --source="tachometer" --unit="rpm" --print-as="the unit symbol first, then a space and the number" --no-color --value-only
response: rpm 3900
